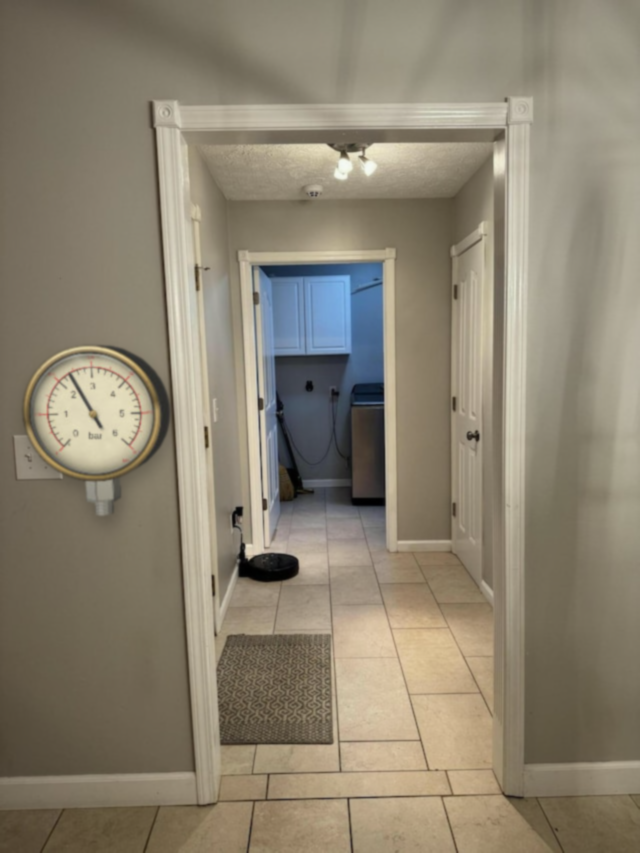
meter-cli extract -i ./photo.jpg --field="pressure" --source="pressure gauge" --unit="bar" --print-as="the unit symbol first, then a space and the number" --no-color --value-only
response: bar 2.4
